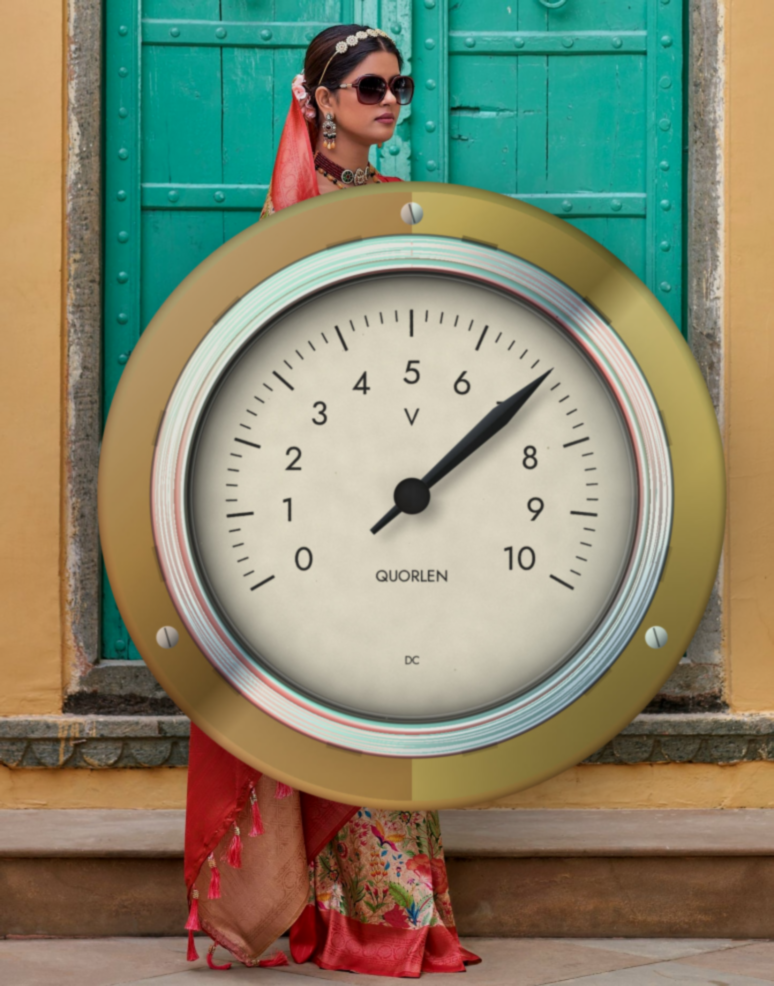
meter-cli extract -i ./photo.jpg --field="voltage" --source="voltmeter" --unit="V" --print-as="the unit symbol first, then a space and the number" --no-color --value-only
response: V 7
